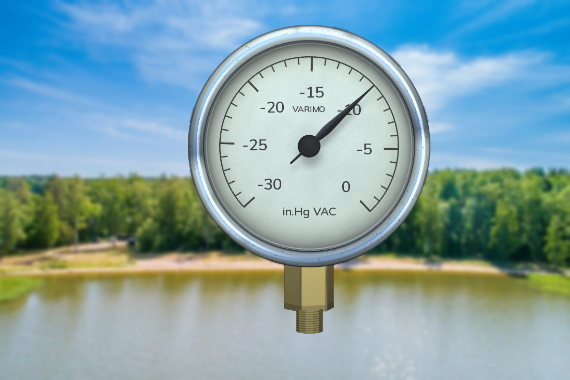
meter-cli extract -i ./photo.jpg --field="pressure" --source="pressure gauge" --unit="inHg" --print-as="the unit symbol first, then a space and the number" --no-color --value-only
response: inHg -10
